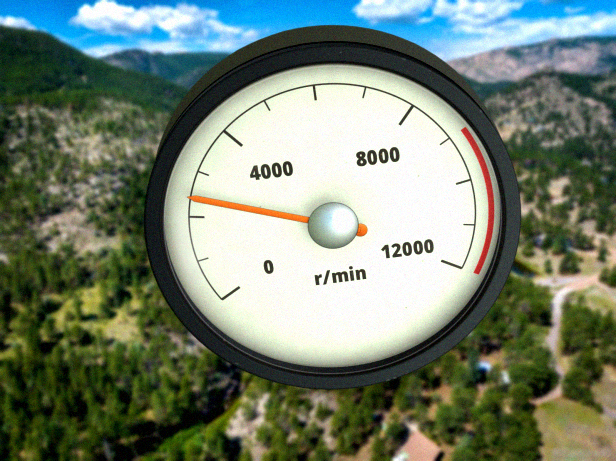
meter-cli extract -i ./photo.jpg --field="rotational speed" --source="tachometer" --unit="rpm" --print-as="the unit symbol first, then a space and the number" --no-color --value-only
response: rpm 2500
